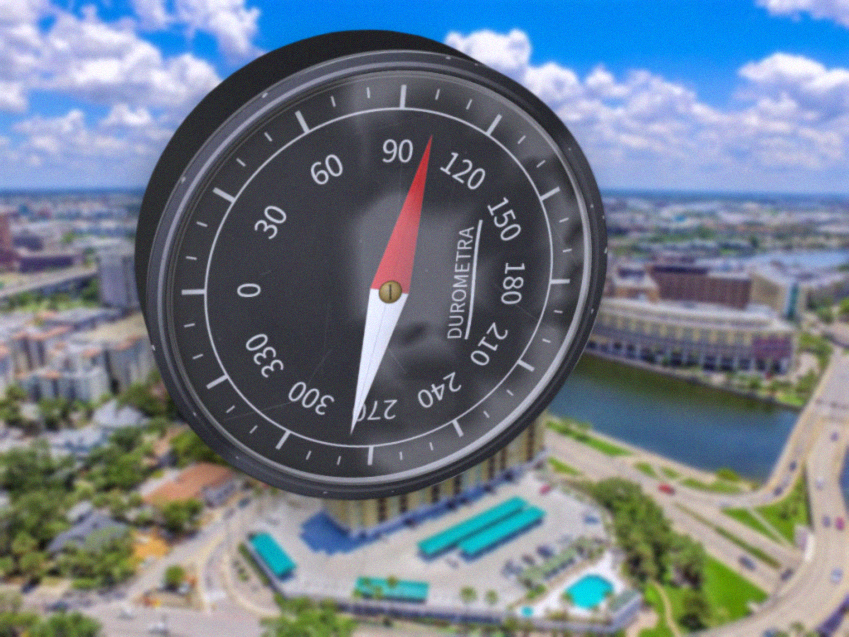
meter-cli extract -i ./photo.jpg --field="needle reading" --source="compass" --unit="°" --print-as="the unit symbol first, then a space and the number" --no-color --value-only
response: ° 100
